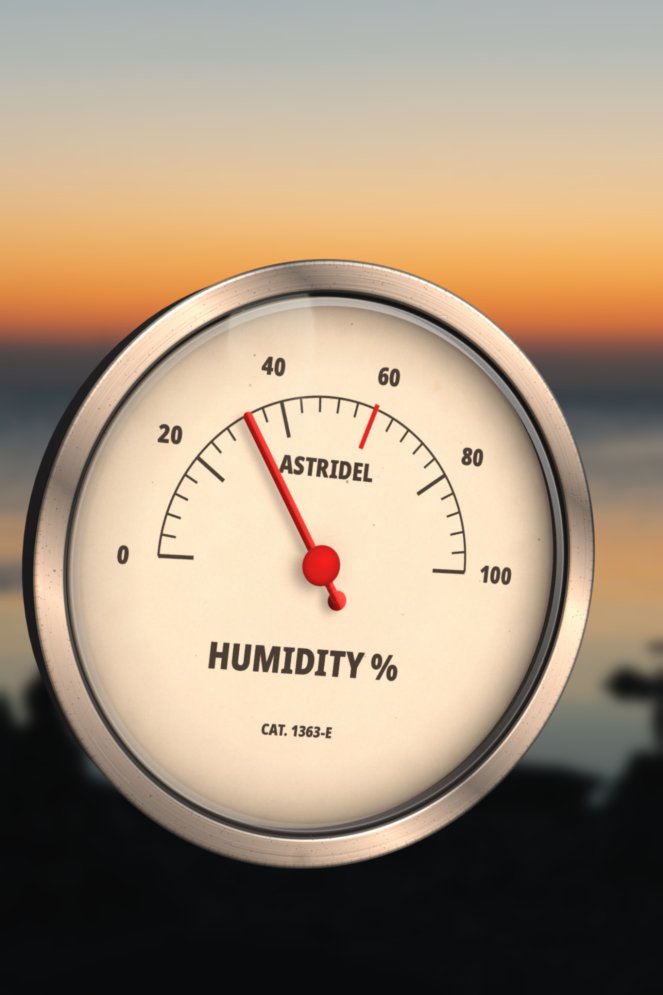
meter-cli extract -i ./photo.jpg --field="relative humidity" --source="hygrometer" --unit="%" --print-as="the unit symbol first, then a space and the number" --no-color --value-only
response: % 32
